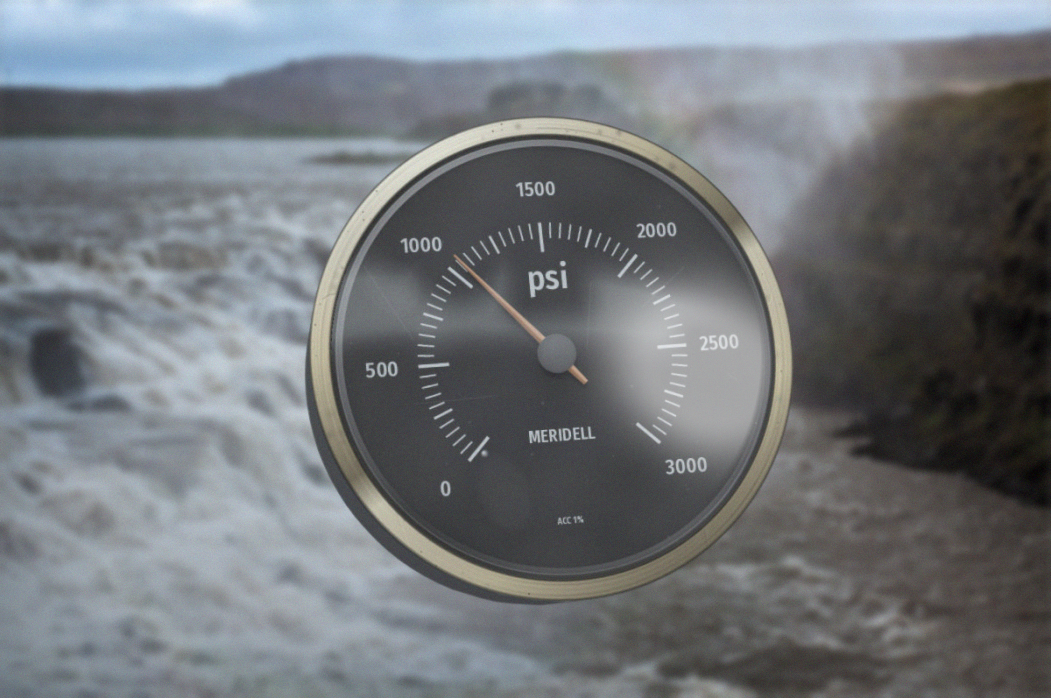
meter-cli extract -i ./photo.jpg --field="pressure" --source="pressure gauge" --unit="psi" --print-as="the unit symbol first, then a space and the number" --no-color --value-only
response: psi 1050
